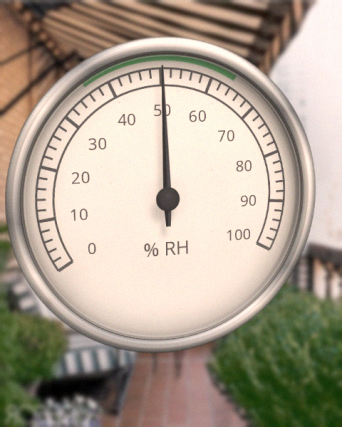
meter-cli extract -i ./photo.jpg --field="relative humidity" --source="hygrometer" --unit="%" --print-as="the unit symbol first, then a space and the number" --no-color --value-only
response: % 50
